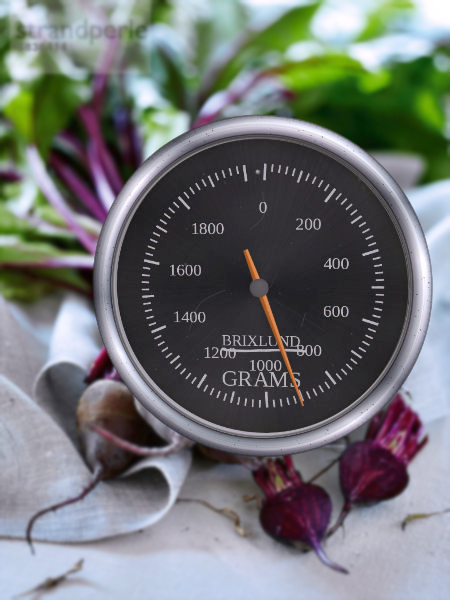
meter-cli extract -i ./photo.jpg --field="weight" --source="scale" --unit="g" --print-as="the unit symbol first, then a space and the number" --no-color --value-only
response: g 900
